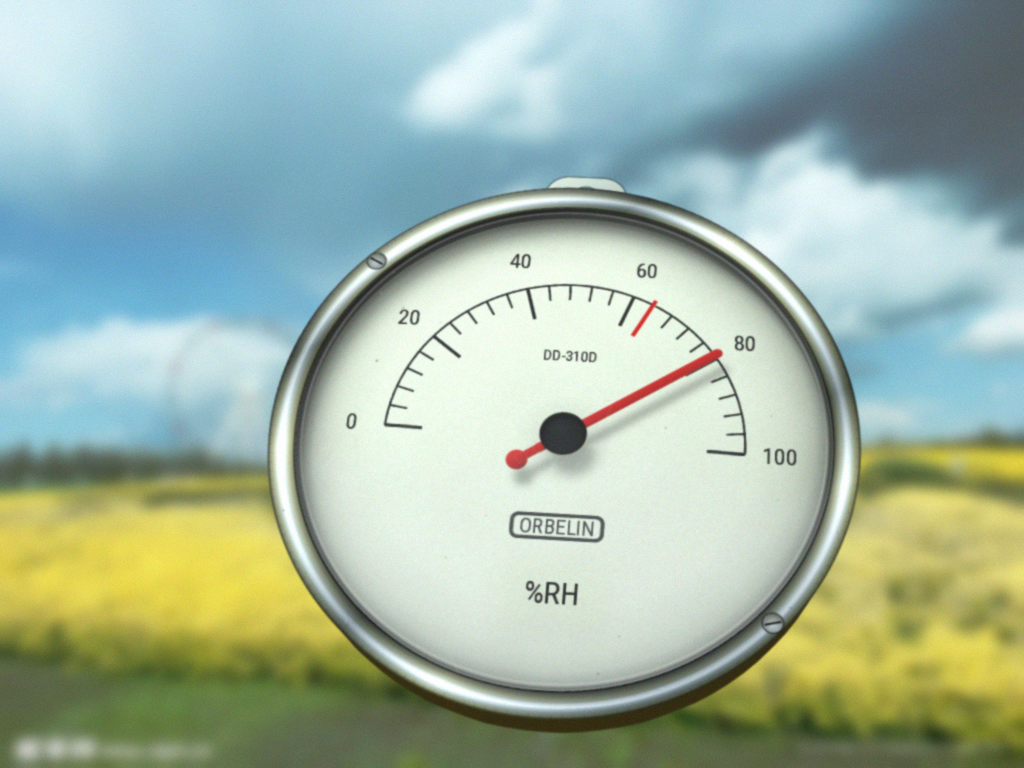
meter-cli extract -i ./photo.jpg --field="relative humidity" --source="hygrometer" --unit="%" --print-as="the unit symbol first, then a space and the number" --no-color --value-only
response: % 80
